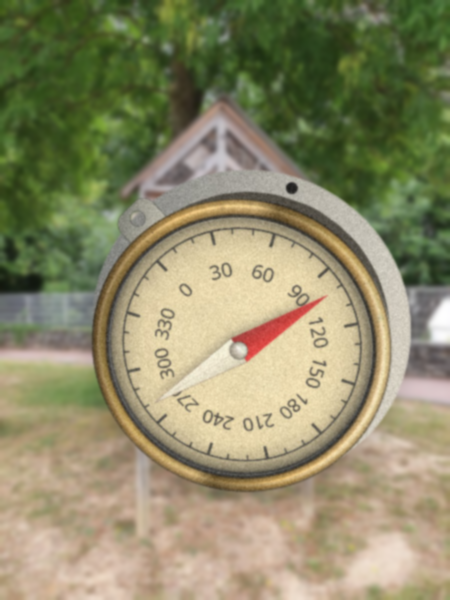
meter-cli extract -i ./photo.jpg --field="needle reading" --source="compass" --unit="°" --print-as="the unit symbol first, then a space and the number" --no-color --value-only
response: ° 100
